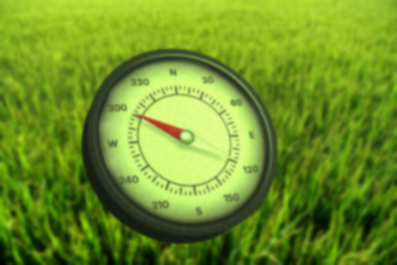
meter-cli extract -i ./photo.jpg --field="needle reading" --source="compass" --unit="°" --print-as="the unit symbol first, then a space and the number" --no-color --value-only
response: ° 300
